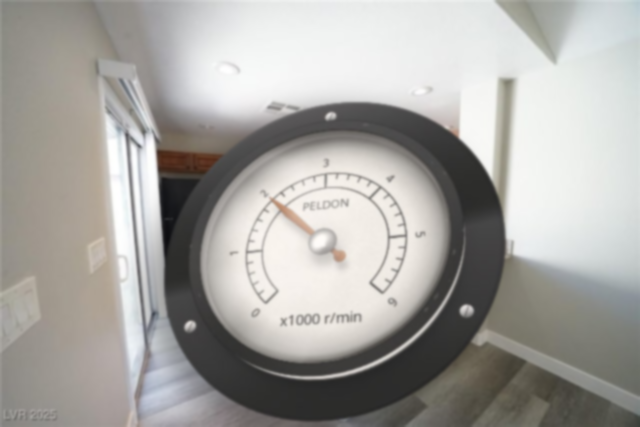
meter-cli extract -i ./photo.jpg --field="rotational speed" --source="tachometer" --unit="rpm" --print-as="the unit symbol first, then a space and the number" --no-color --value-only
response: rpm 2000
